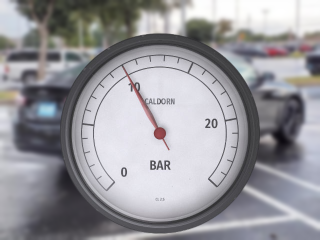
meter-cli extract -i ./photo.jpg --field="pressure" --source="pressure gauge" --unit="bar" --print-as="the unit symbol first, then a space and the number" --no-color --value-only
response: bar 10
